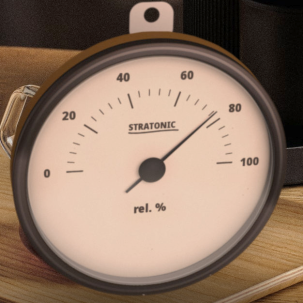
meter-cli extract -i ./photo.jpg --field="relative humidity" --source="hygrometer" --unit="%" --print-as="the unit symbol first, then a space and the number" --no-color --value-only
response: % 76
